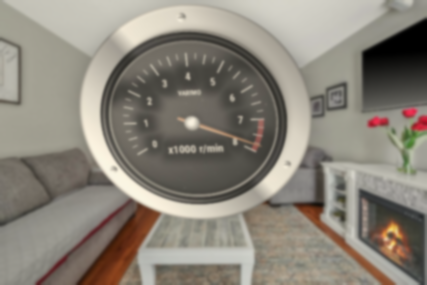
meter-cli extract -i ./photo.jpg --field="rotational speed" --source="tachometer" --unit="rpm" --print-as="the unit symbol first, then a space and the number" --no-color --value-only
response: rpm 7750
